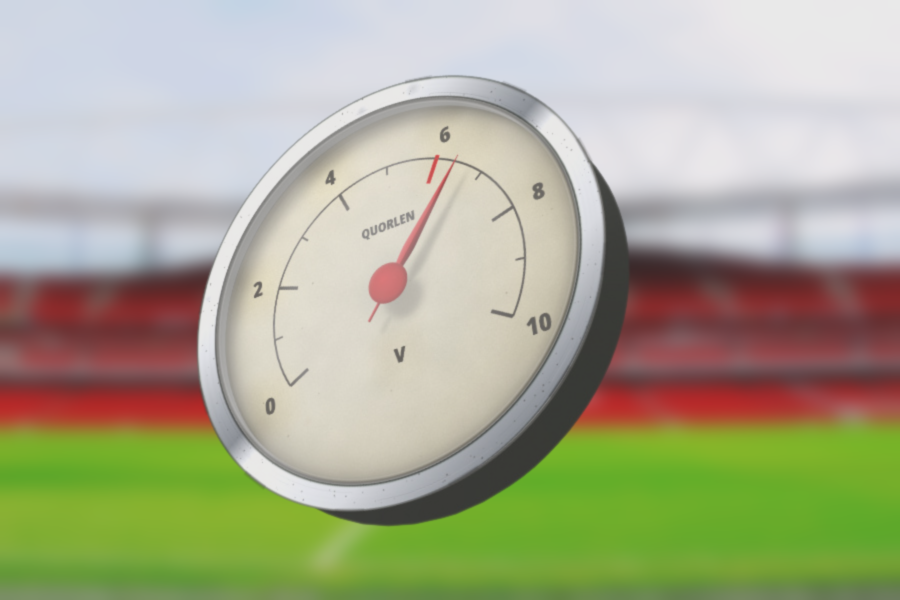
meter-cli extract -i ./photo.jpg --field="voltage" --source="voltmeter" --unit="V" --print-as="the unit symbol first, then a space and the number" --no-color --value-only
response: V 6.5
